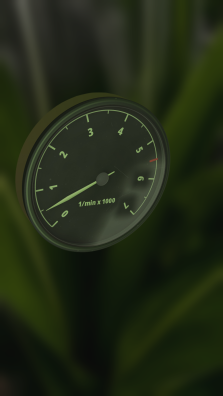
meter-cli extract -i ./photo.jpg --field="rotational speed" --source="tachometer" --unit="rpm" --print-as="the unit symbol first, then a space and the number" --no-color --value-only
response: rpm 500
